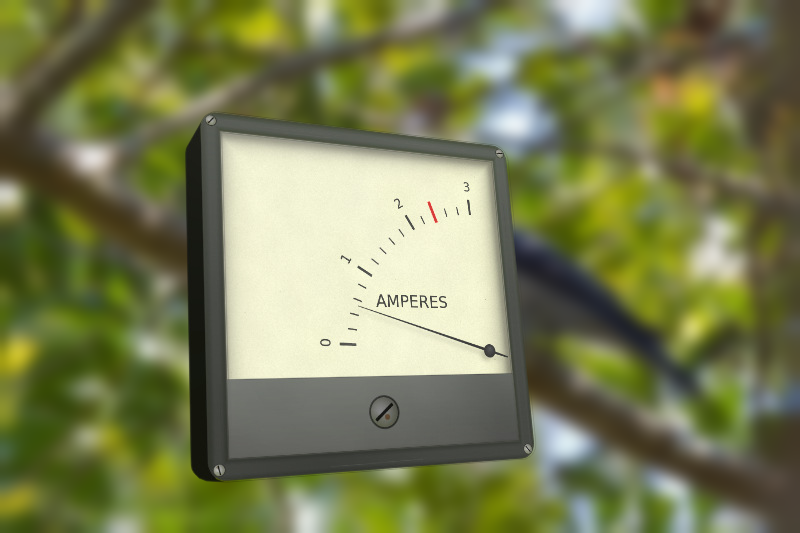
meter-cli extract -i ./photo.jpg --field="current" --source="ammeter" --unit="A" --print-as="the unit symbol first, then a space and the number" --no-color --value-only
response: A 0.5
